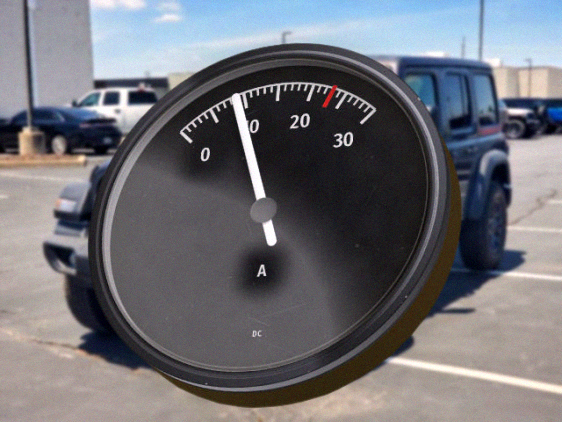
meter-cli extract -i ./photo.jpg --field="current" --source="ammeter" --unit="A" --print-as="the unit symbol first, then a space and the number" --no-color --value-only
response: A 9
